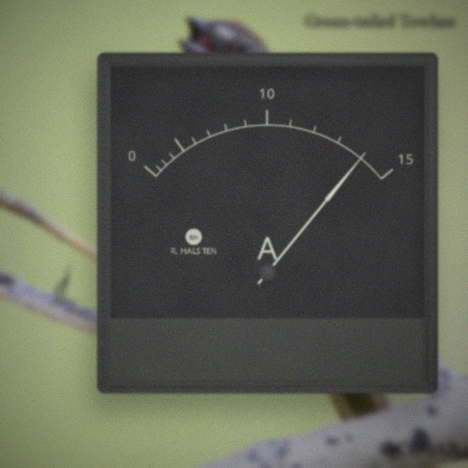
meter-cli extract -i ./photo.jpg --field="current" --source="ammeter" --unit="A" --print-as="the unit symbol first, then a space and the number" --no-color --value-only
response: A 14
